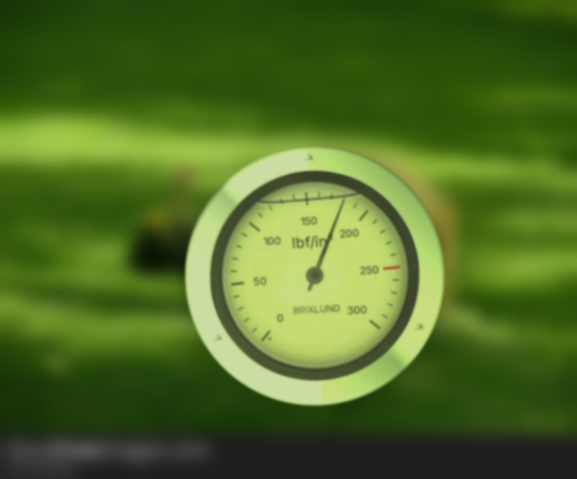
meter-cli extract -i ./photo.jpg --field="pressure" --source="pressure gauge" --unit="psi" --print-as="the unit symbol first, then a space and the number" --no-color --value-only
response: psi 180
